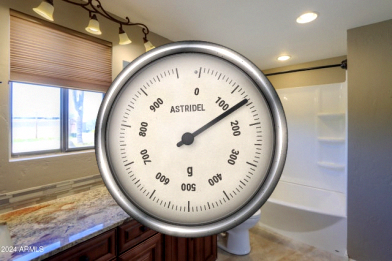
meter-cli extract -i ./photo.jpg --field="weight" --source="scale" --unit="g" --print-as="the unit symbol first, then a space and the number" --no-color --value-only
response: g 140
